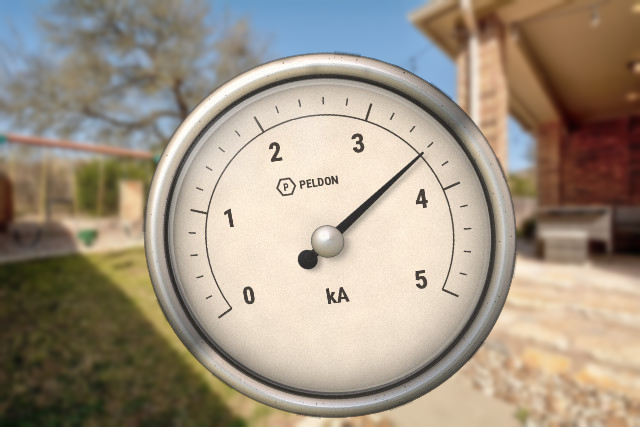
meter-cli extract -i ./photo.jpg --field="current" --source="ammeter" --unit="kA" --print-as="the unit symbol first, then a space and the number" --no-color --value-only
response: kA 3.6
